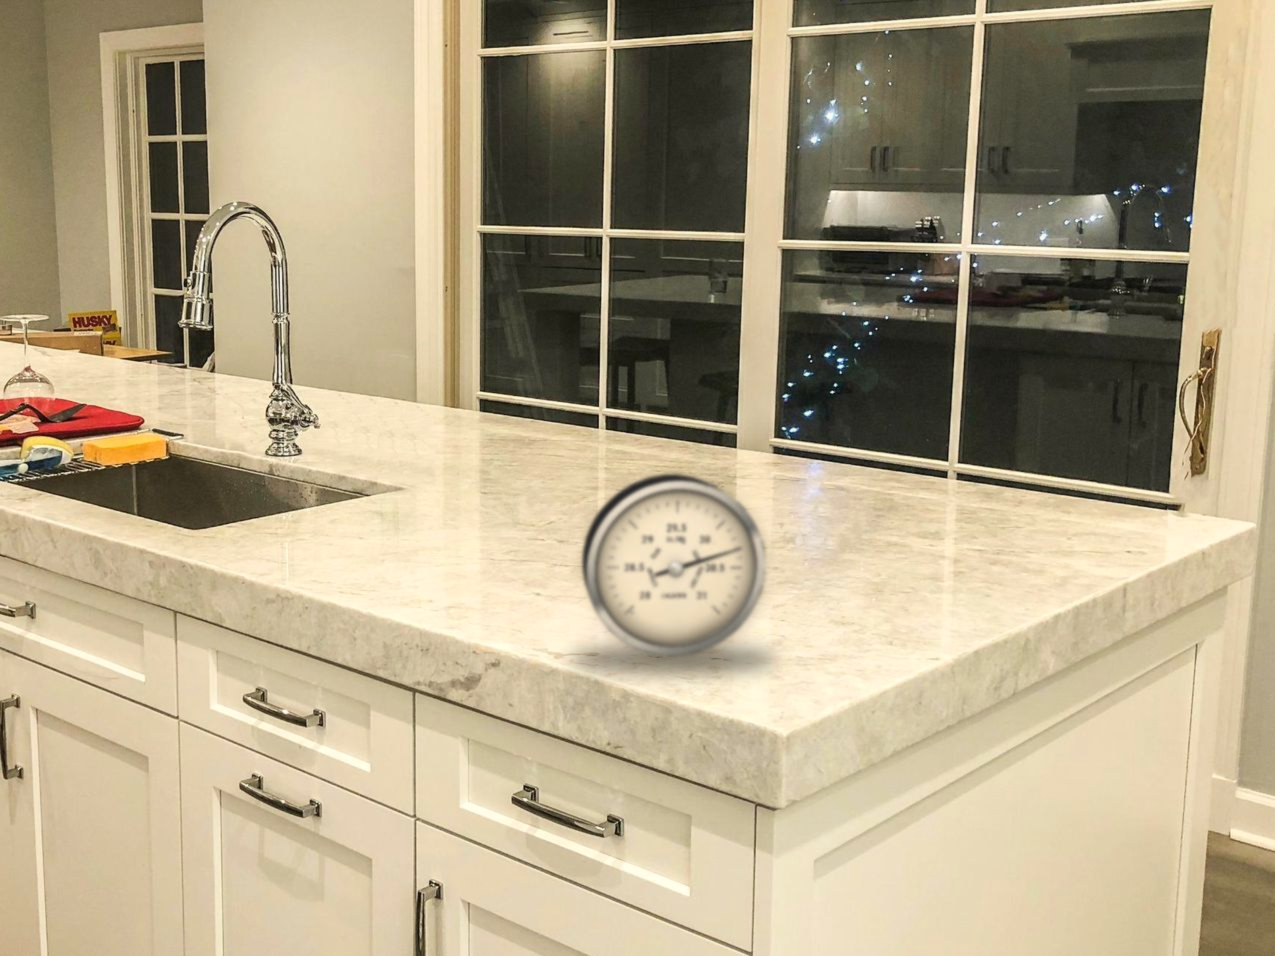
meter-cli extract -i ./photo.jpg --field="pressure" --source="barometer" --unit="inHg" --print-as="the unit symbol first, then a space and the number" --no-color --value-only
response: inHg 30.3
